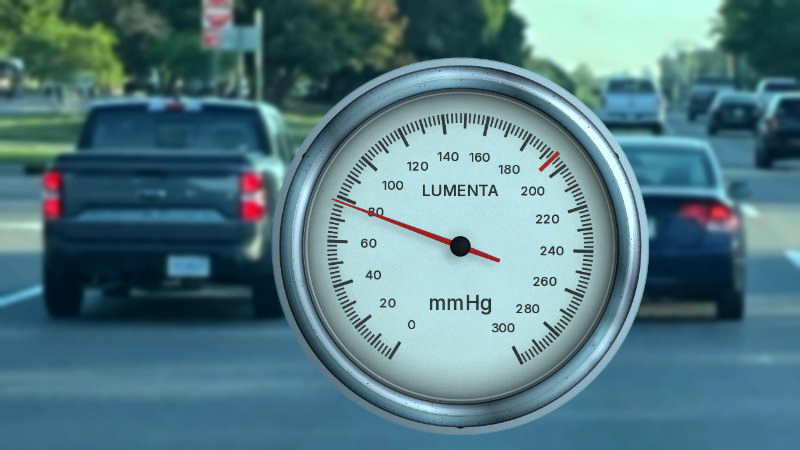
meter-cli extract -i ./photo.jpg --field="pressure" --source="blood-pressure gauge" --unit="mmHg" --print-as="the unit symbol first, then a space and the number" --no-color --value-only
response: mmHg 78
